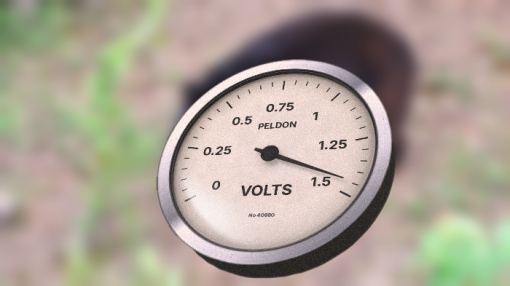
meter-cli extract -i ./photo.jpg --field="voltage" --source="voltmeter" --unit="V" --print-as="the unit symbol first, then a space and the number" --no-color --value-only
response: V 1.45
